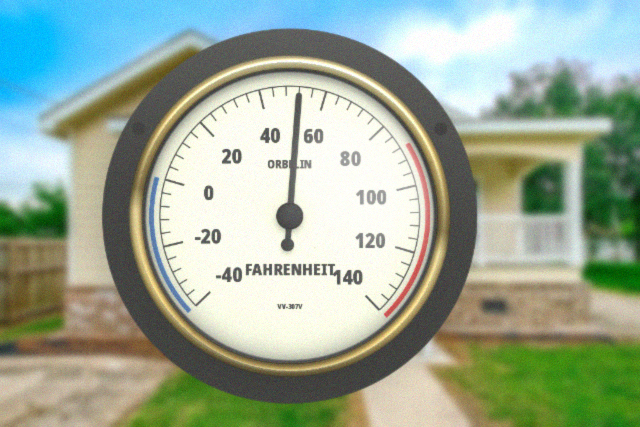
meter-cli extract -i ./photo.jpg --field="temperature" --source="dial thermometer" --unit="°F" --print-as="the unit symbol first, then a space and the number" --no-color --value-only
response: °F 52
